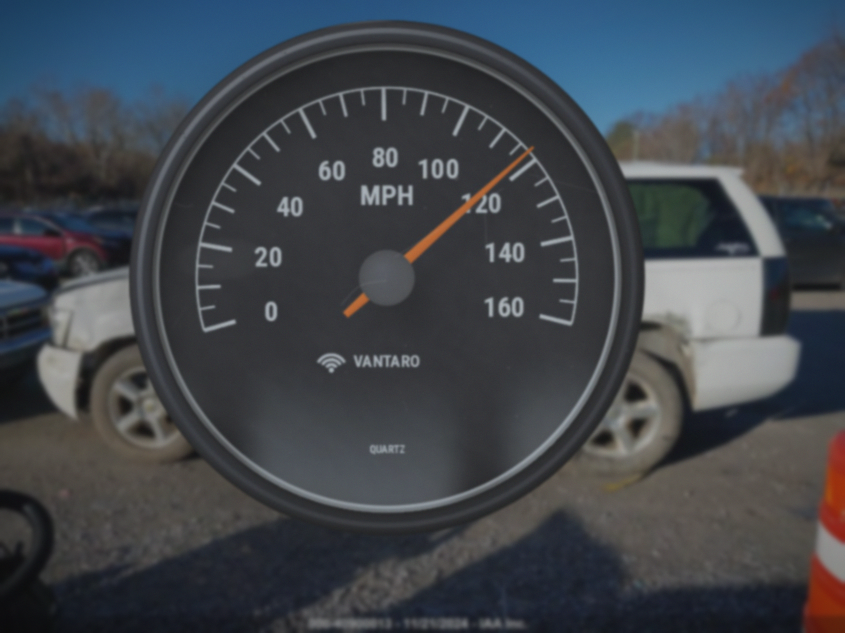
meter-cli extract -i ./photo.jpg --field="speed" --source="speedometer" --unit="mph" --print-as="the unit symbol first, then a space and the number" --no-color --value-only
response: mph 117.5
